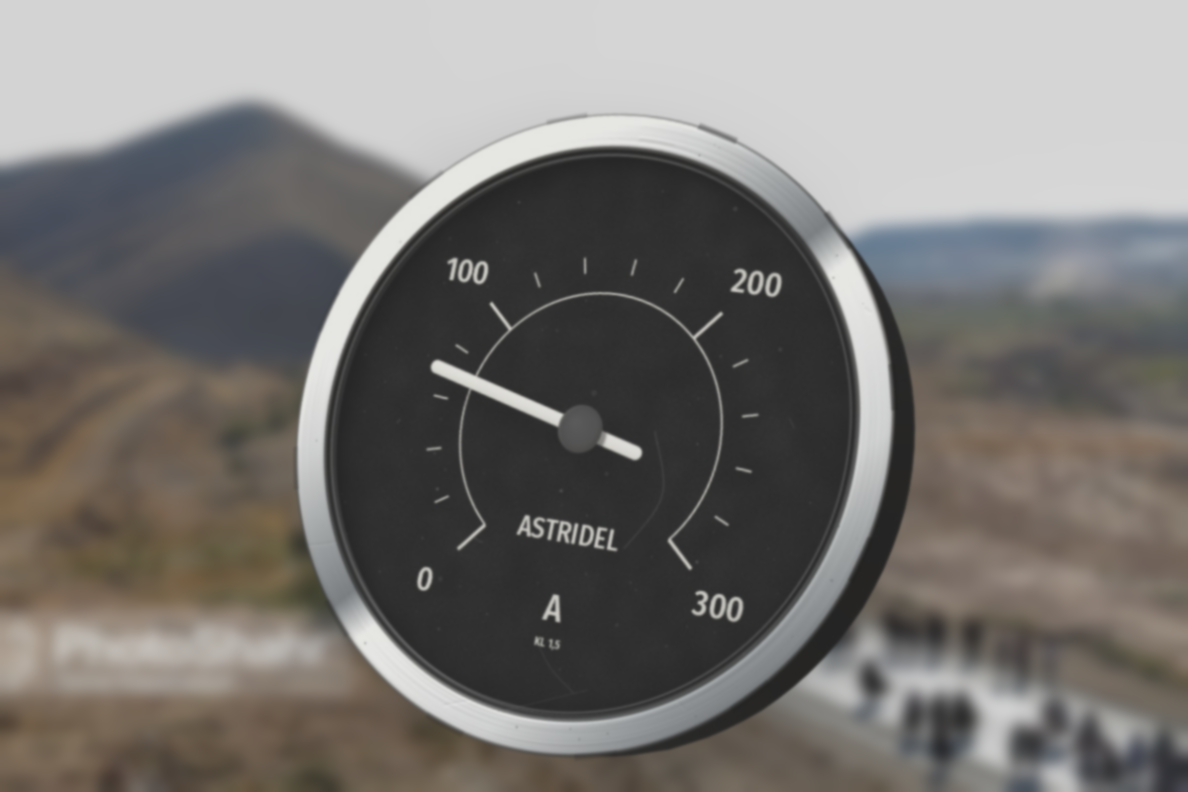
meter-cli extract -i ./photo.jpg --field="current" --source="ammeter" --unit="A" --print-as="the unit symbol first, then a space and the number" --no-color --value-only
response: A 70
